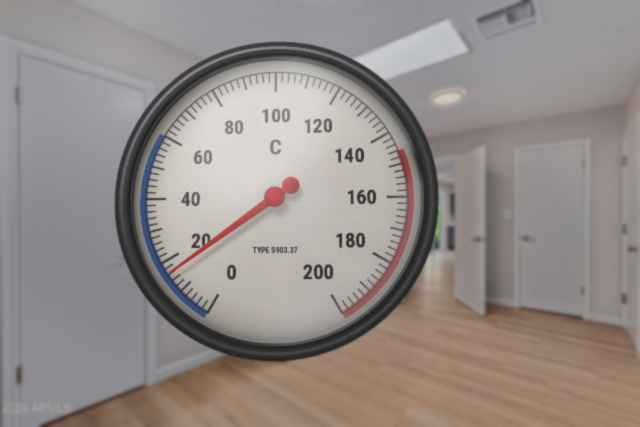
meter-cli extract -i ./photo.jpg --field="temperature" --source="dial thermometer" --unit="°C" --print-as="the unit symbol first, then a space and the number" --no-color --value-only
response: °C 16
